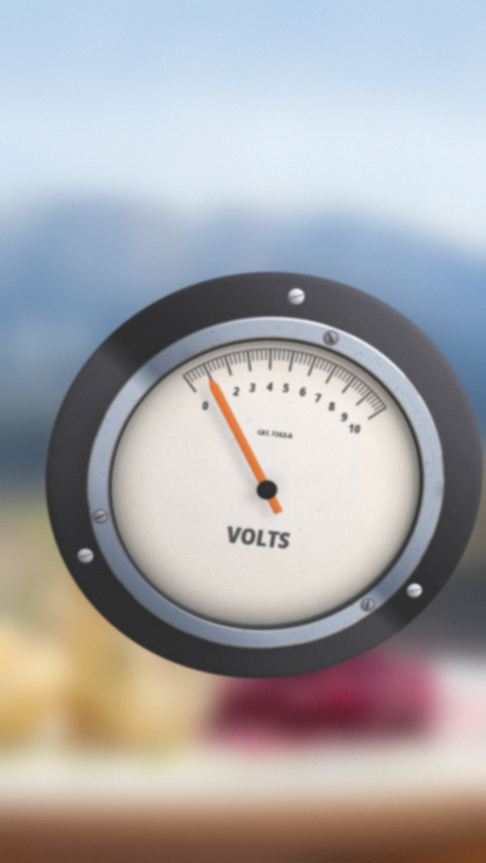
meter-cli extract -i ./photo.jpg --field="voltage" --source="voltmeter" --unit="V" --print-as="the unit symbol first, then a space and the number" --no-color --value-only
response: V 1
